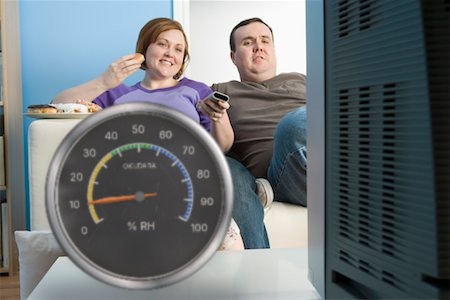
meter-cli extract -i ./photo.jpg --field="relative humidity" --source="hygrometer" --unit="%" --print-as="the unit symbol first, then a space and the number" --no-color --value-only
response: % 10
